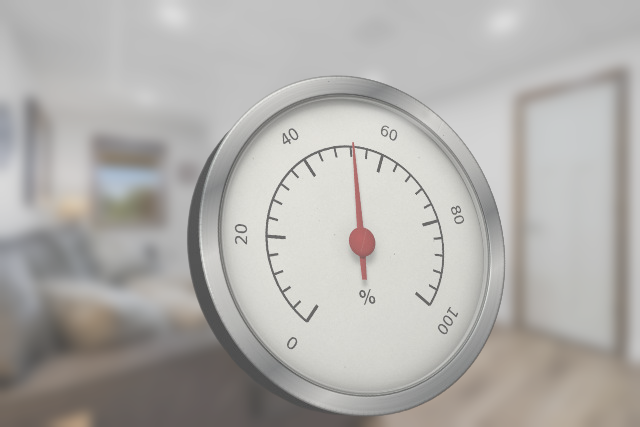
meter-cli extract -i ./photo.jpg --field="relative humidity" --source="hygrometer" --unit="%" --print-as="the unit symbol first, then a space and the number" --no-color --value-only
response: % 52
